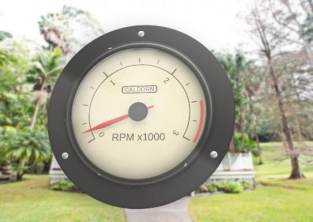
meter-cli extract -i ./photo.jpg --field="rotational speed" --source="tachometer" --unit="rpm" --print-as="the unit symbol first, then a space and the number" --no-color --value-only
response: rpm 125
